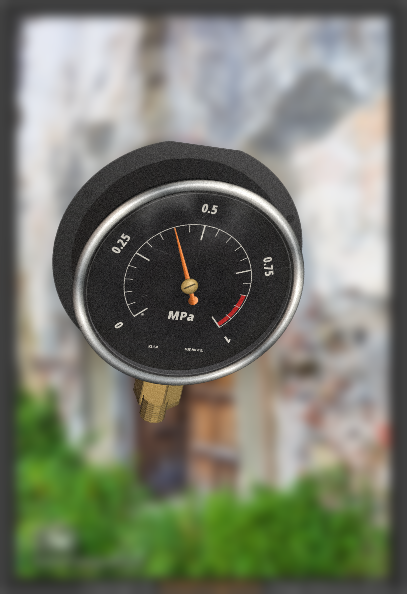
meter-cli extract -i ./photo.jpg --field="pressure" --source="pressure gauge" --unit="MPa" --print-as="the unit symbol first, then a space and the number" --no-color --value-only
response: MPa 0.4
